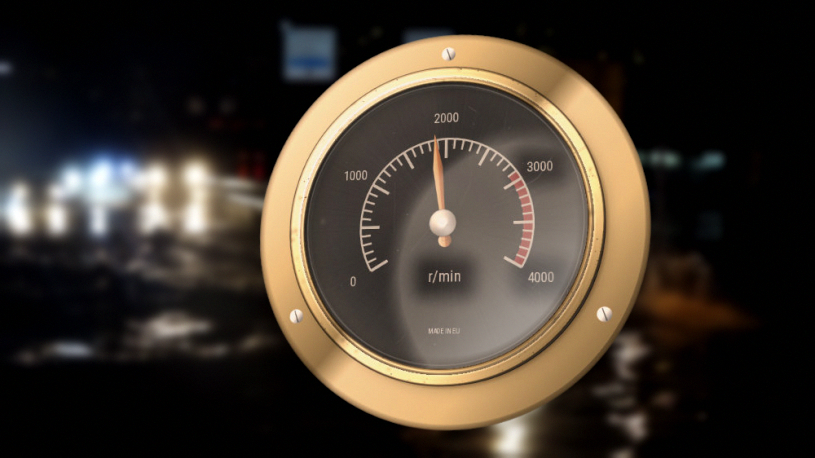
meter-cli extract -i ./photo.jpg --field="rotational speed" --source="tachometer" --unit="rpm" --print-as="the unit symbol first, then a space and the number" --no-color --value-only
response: rpm 1900
